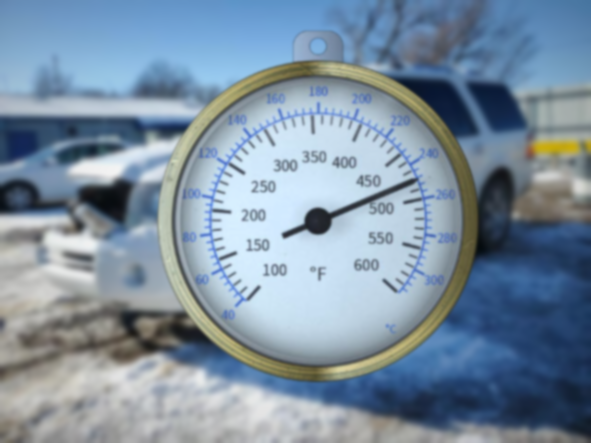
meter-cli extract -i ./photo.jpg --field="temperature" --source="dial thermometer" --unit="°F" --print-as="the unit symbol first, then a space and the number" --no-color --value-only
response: °F 480
